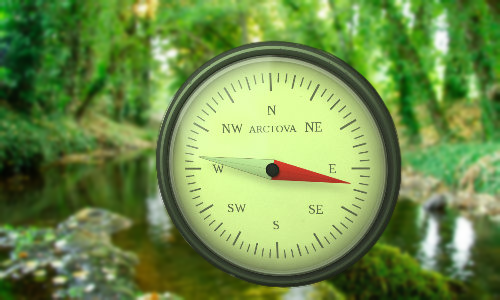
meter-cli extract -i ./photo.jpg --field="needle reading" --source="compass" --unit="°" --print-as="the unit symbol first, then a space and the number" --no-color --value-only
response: ° 100
